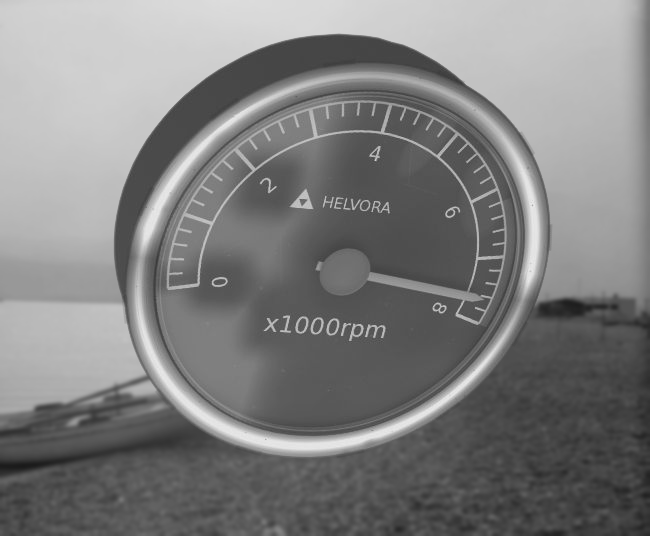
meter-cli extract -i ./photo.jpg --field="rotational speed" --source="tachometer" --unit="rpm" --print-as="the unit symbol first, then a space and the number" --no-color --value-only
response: rpm 7600
